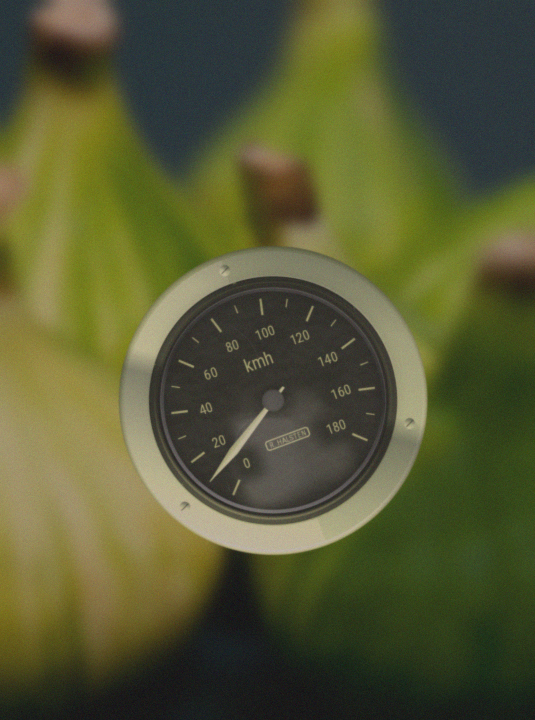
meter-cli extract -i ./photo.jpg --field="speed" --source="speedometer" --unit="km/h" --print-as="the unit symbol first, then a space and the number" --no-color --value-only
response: km/h 10
